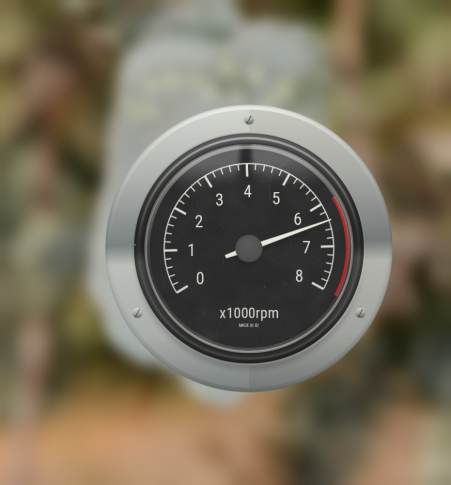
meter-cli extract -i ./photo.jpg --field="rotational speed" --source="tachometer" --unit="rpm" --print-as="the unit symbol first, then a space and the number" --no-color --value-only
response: rpm 6400
